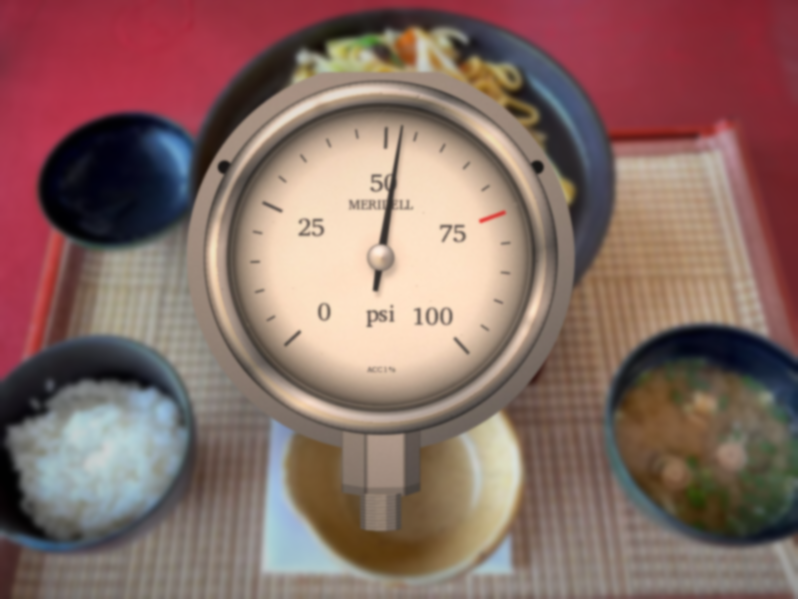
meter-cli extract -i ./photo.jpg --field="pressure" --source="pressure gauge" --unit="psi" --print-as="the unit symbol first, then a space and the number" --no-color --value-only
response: psi 52.5
